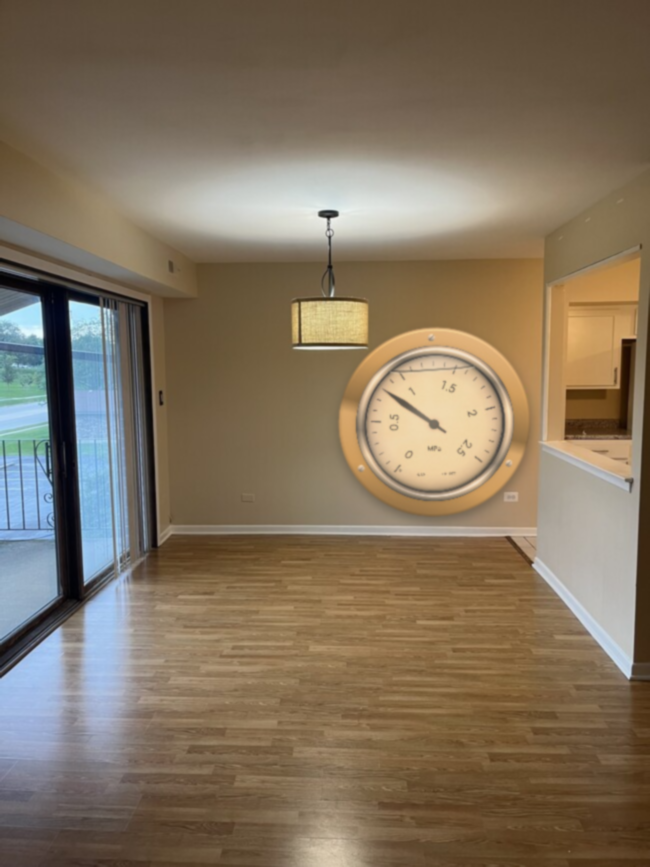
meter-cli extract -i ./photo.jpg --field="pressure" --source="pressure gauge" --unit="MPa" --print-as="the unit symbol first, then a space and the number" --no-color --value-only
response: MPa 0.8
